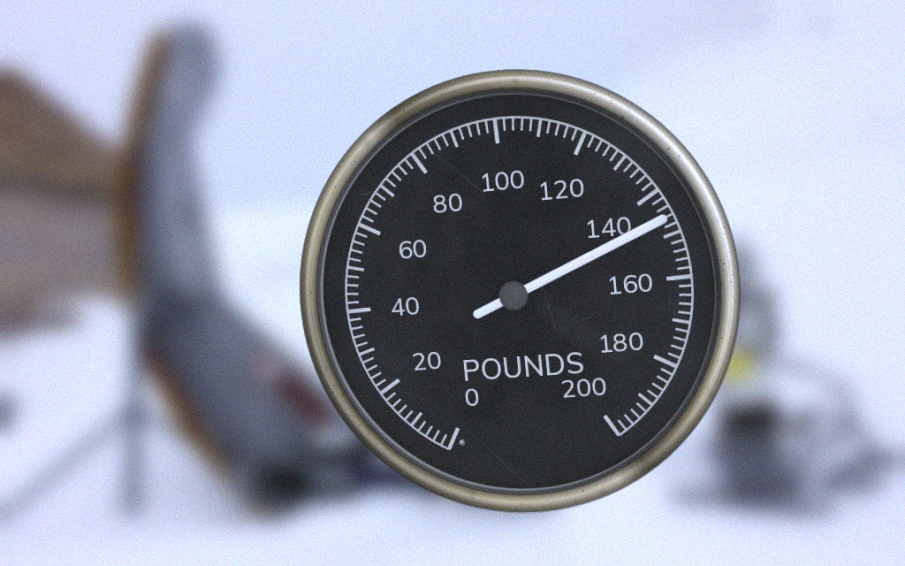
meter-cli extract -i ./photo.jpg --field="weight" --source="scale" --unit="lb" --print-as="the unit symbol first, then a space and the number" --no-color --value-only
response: lb 146
